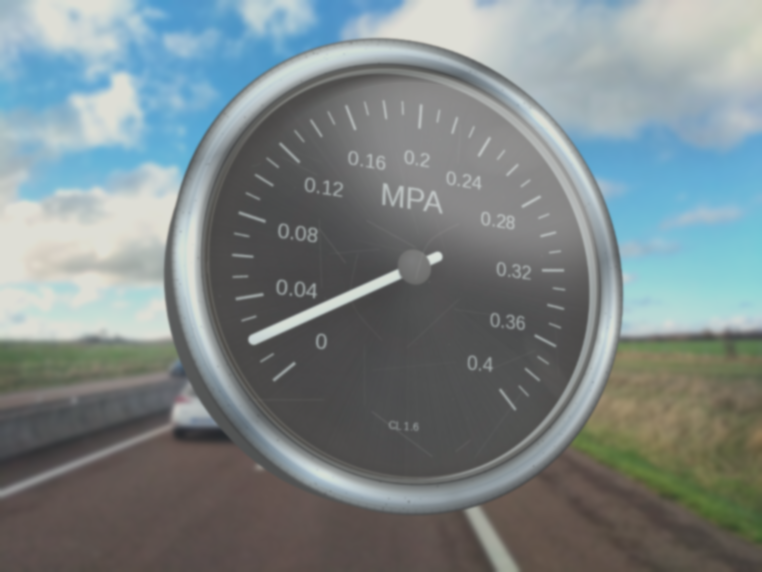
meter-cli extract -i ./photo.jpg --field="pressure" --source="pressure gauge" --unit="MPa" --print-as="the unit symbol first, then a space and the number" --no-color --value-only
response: MPa 0.02
